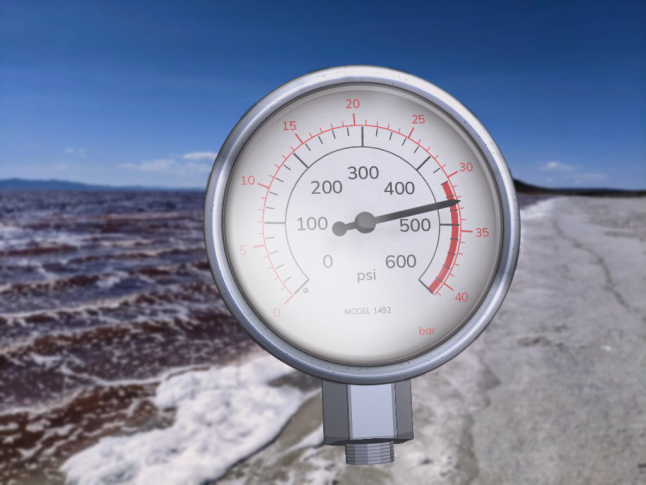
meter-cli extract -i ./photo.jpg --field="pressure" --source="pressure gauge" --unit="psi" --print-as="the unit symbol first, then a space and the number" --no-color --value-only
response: psi 470
